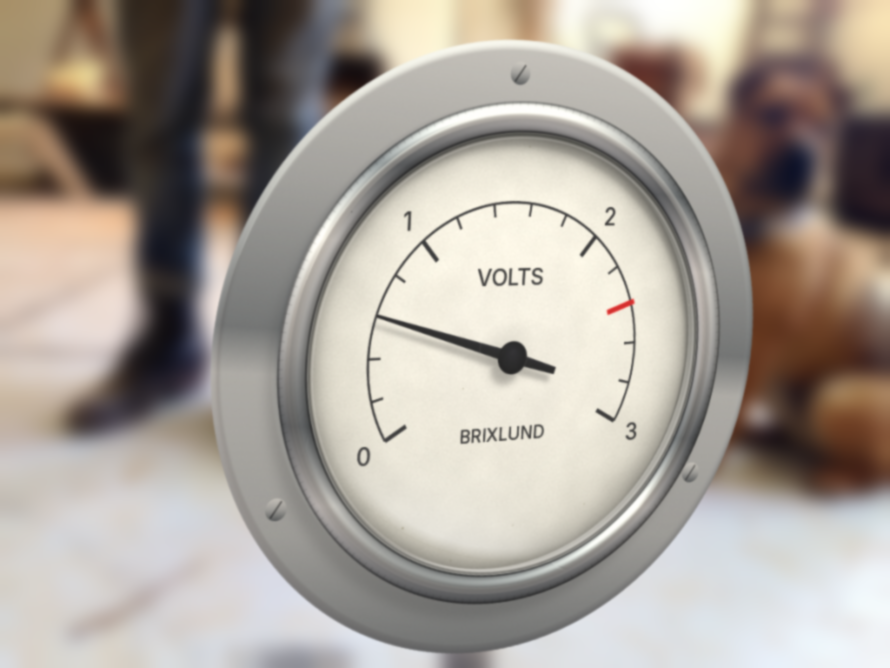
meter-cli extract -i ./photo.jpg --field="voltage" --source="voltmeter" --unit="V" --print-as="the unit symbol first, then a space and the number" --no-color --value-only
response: V 0.6
